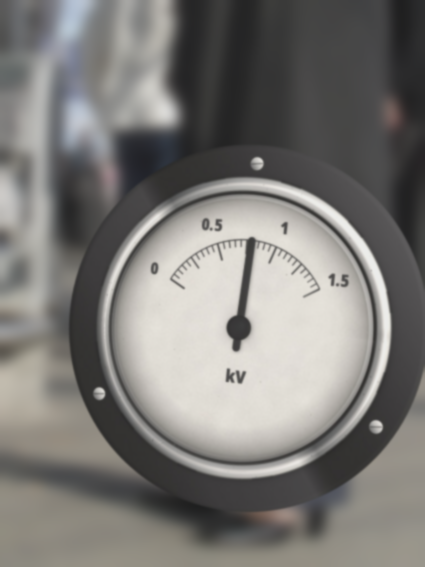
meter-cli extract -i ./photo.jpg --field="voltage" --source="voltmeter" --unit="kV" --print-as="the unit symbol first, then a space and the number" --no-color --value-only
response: kV 0.8
